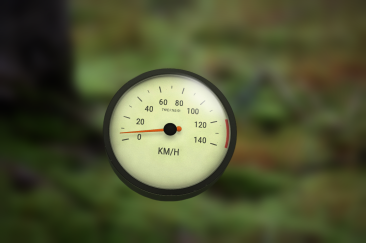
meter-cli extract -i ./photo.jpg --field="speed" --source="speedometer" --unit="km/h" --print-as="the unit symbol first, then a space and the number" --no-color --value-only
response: km/h 5
